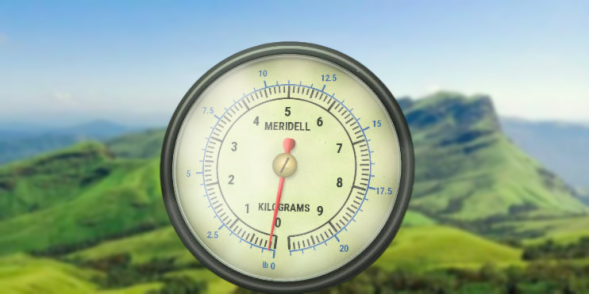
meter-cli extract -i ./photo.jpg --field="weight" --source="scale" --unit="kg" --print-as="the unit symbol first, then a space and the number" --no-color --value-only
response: kg 0.1
